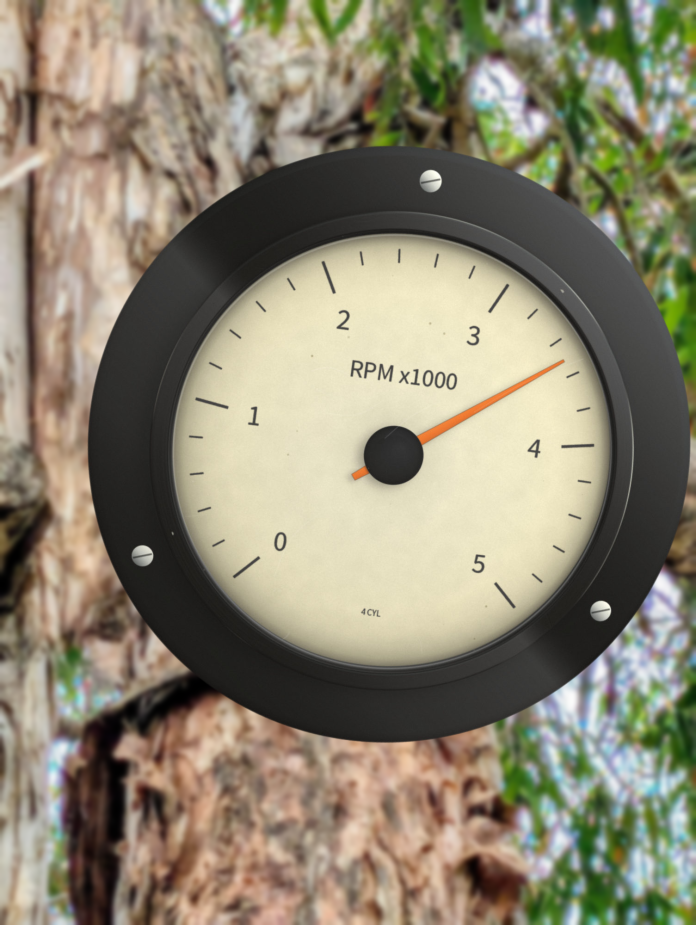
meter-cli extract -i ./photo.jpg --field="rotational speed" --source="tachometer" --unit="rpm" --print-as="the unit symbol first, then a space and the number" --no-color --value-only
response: rpm 3500
